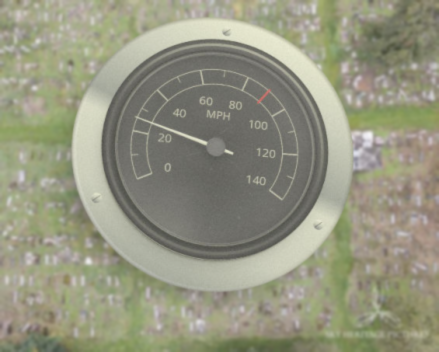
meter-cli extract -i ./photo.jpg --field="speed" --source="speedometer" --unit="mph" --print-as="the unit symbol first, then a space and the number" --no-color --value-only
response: mph 25
